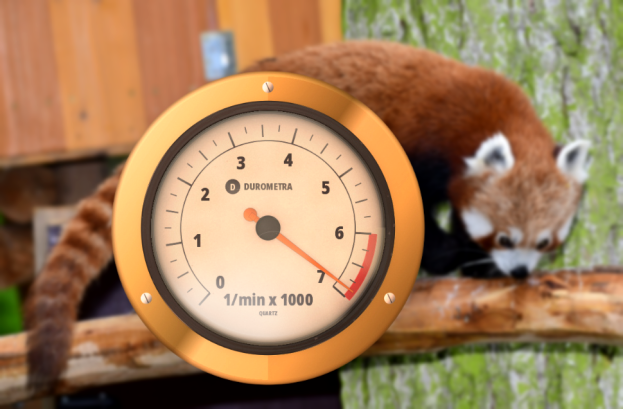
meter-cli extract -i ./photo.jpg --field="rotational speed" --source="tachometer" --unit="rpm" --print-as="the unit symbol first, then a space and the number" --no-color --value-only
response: rpm 6875
